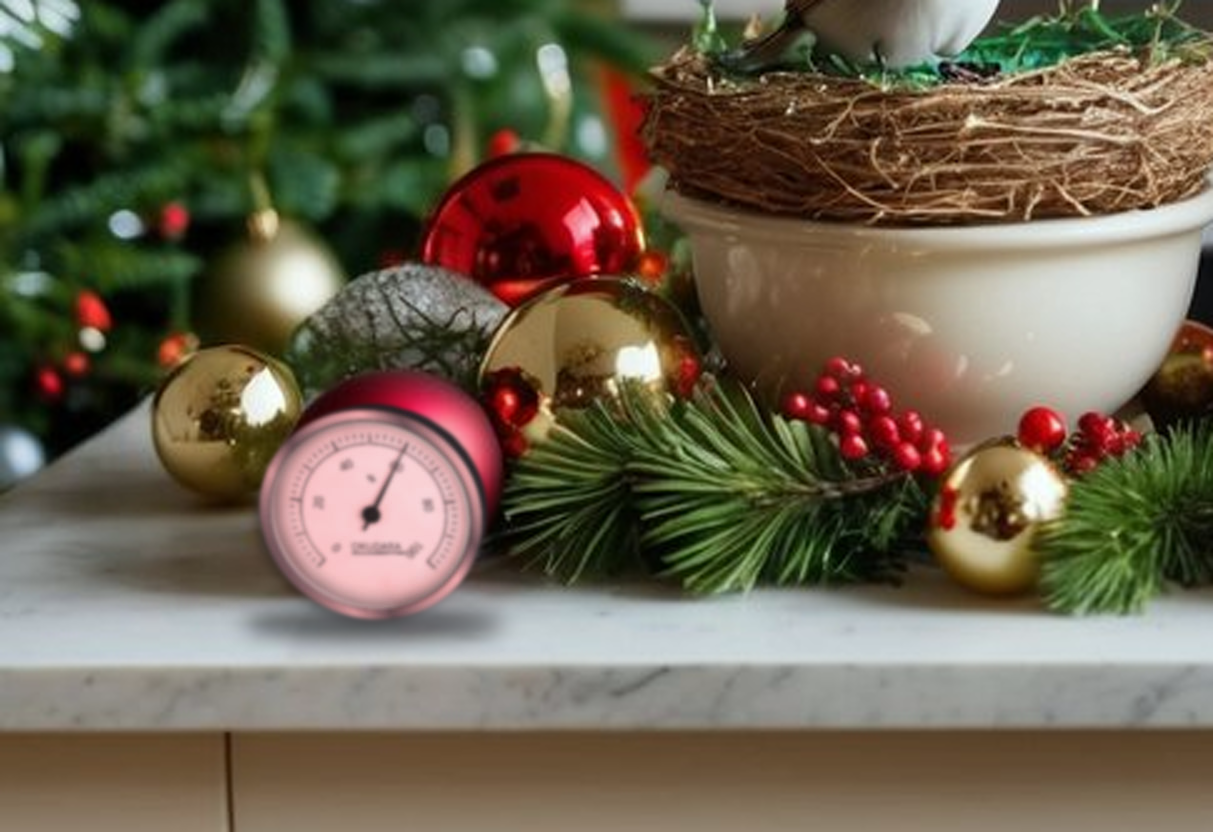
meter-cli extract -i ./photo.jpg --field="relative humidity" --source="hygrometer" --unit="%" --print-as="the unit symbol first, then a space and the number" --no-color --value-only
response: % 60
